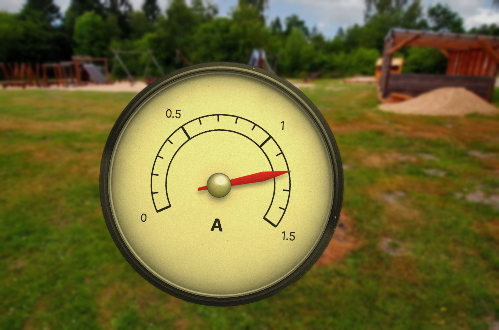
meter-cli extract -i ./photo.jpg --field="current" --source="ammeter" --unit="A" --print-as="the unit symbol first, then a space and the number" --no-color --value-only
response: A 1.2
